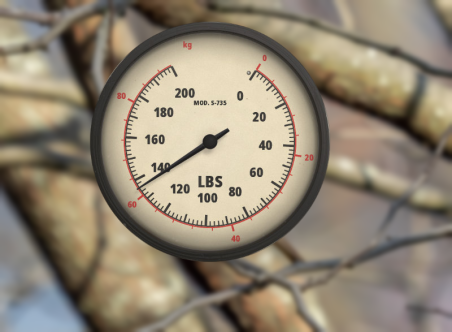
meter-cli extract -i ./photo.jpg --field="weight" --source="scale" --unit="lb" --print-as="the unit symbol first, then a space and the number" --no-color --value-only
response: lb 136
